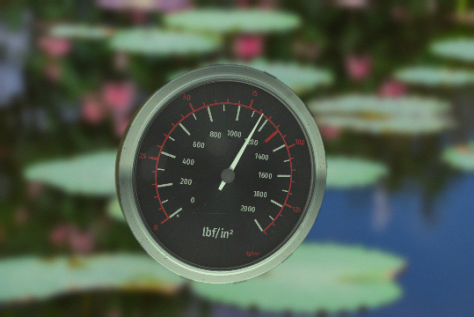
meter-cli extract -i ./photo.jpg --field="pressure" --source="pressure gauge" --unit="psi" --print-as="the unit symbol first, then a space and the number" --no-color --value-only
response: psi 1150
